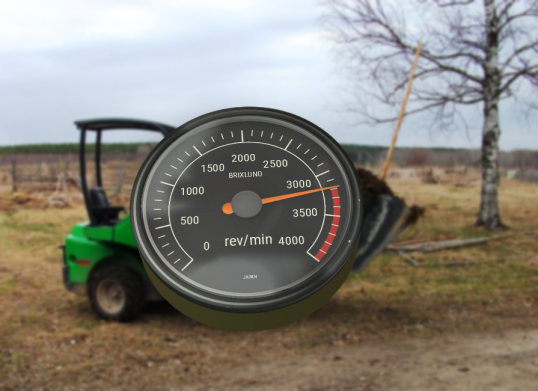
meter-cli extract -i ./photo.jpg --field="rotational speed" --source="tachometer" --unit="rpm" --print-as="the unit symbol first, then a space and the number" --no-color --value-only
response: rpm 3200
